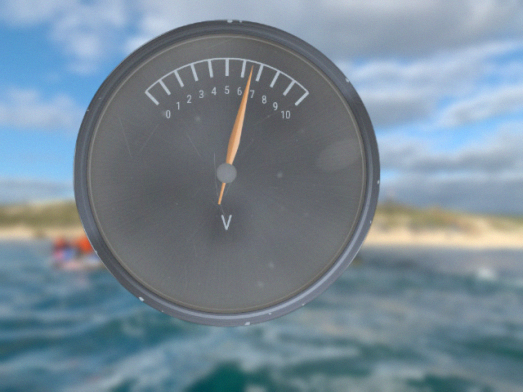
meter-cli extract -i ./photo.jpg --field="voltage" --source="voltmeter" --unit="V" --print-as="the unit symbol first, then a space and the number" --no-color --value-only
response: V 6.5
